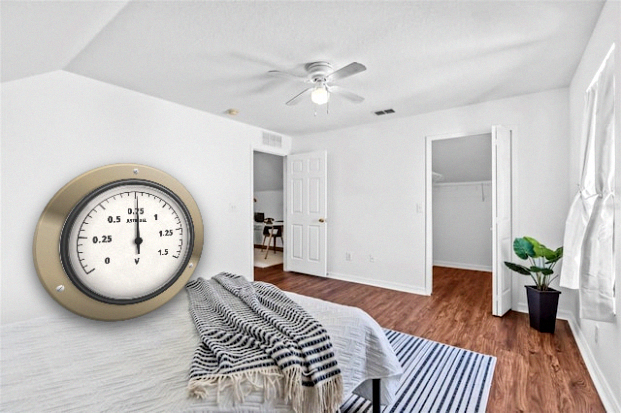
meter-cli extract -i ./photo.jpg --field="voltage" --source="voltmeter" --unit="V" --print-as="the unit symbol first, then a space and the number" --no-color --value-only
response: V 0.75
